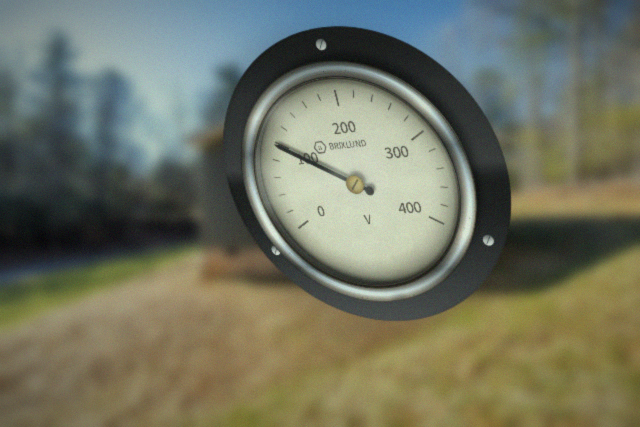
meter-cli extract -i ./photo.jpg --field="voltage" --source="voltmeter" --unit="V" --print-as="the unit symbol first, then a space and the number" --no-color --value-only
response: V 100
